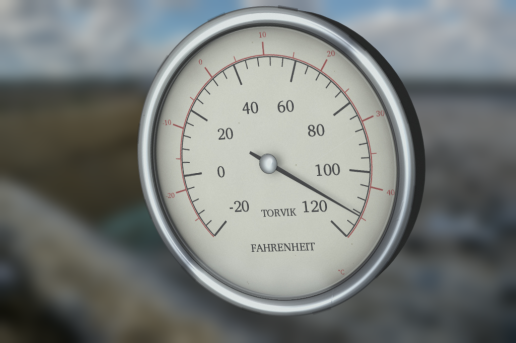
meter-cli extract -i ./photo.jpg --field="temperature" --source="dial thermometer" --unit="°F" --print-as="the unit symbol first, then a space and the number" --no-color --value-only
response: °F 112
